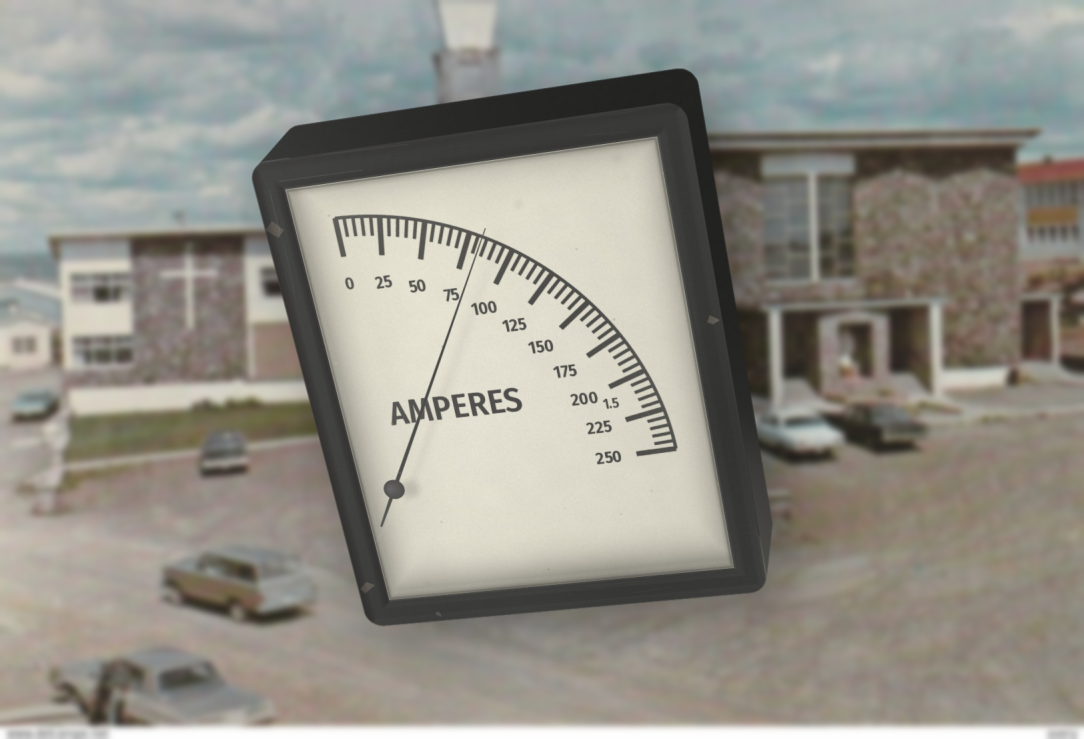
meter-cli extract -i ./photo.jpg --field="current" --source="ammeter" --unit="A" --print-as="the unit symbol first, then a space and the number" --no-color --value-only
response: A 82.5
